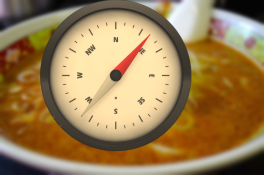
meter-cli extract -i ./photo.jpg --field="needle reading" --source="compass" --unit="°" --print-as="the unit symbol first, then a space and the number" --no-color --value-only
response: ° 40
